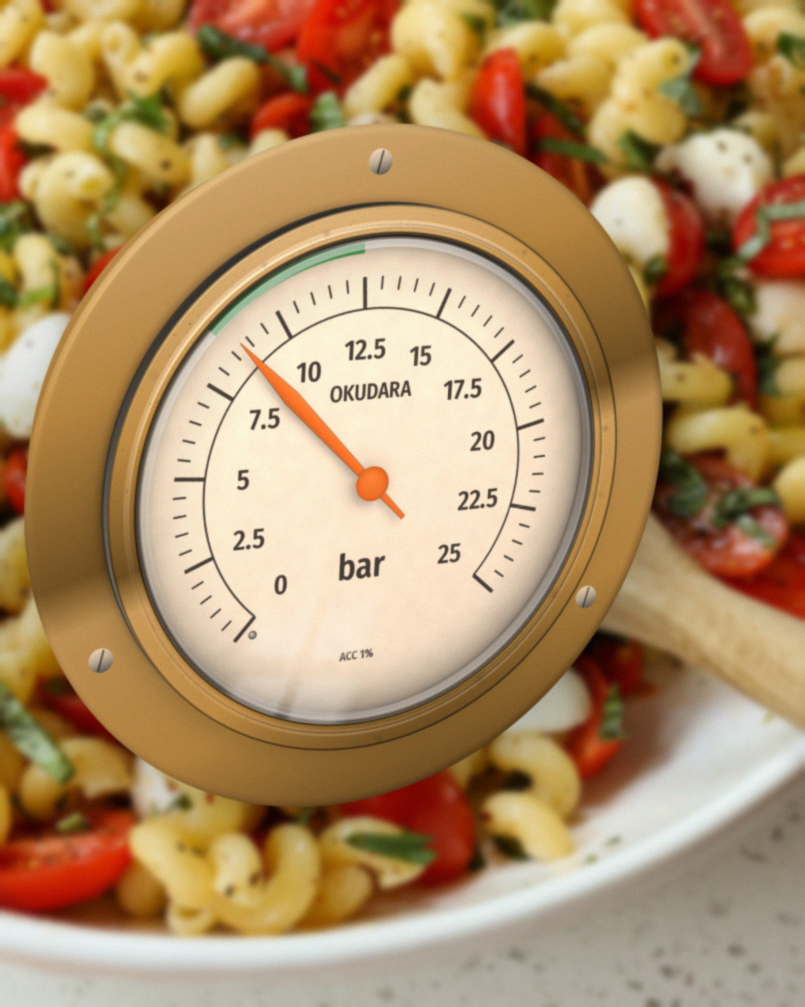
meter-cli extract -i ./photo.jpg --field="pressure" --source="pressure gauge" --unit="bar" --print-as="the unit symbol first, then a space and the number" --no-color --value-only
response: bar 8.75
